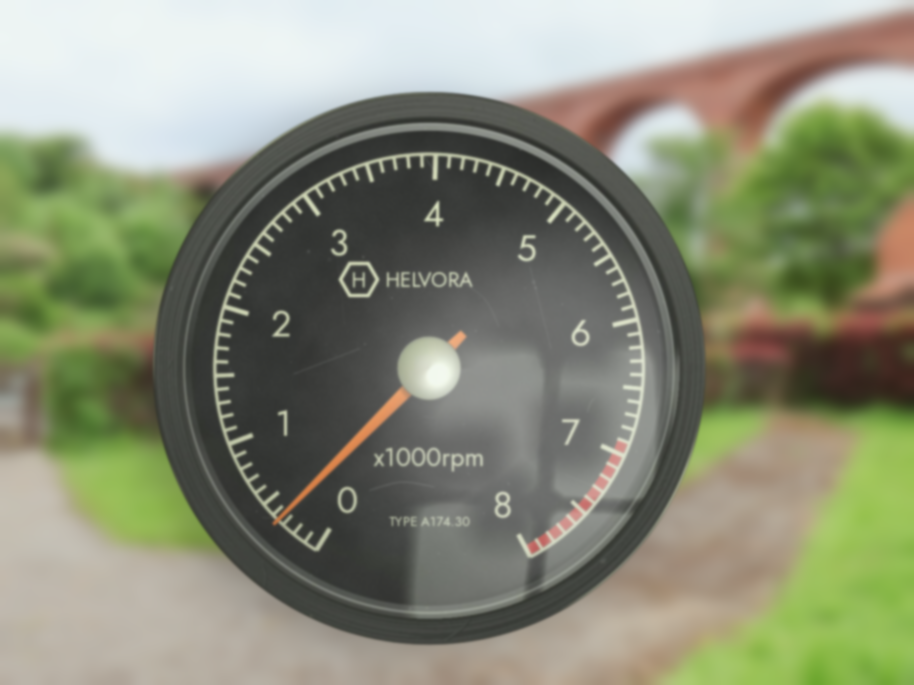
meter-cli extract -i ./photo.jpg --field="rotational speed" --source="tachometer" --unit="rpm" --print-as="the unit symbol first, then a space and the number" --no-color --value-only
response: rpm 350
